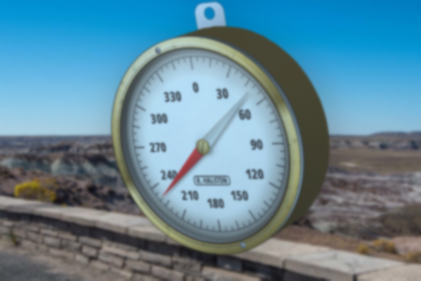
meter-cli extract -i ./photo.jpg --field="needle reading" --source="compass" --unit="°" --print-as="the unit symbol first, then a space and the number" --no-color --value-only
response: ° 230
